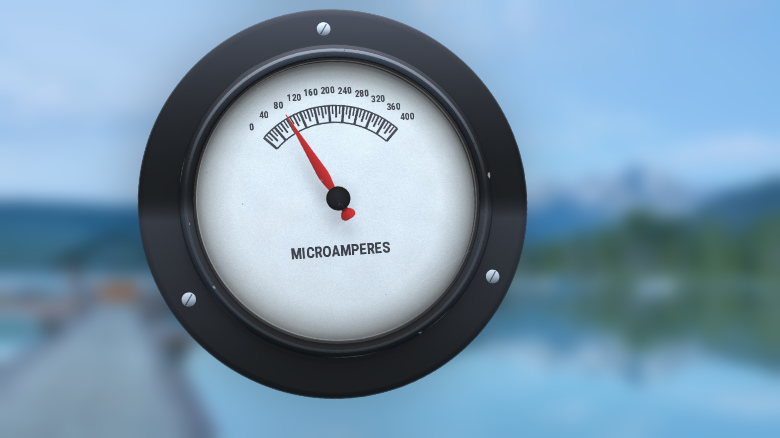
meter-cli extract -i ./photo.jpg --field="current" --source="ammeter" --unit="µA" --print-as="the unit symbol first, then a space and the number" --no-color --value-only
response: µA 80
